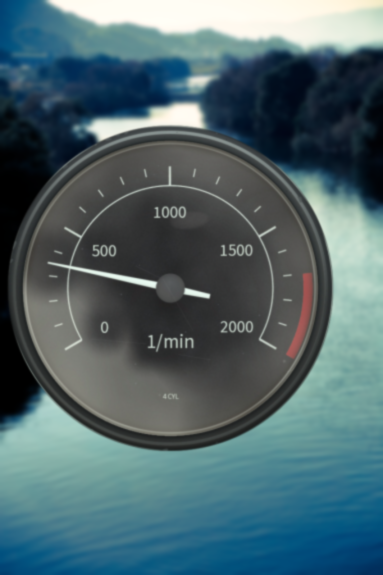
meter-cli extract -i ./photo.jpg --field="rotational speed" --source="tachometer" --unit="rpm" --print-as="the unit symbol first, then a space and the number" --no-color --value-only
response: rpm 350
